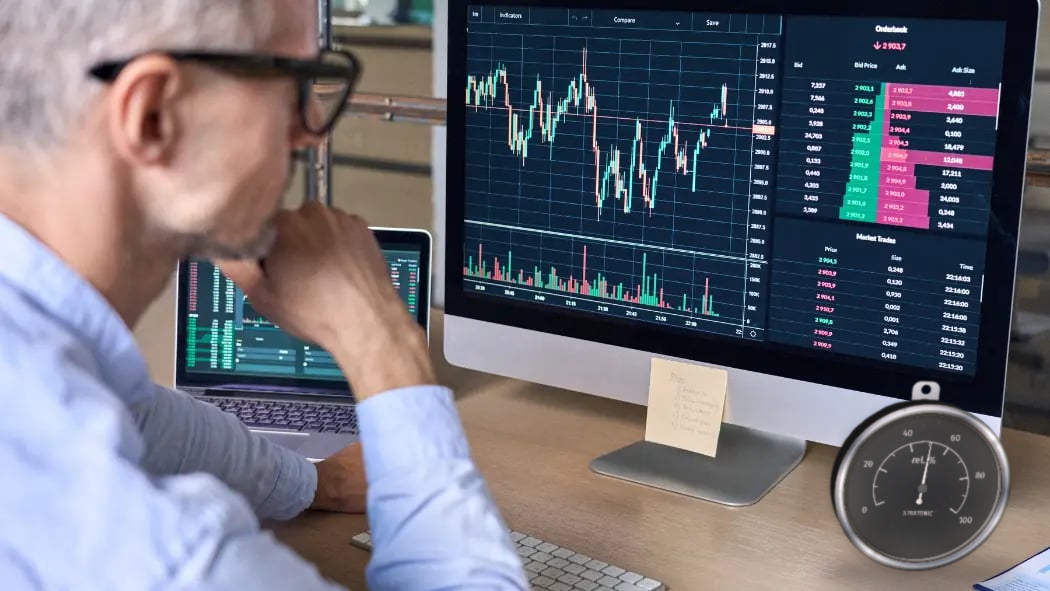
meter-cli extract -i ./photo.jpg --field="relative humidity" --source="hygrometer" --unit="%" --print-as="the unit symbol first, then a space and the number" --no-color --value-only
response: % 50
